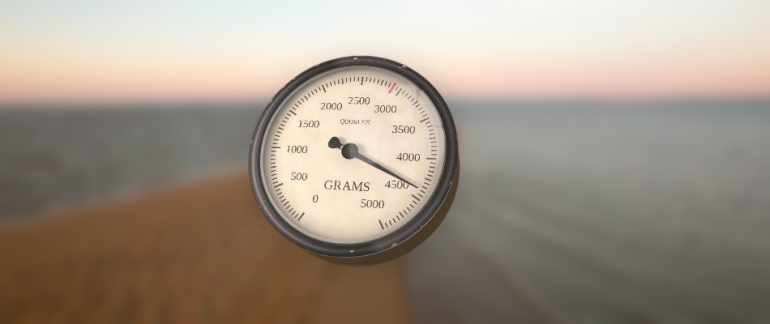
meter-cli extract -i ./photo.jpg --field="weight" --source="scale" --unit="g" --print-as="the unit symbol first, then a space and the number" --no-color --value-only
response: g 4400
